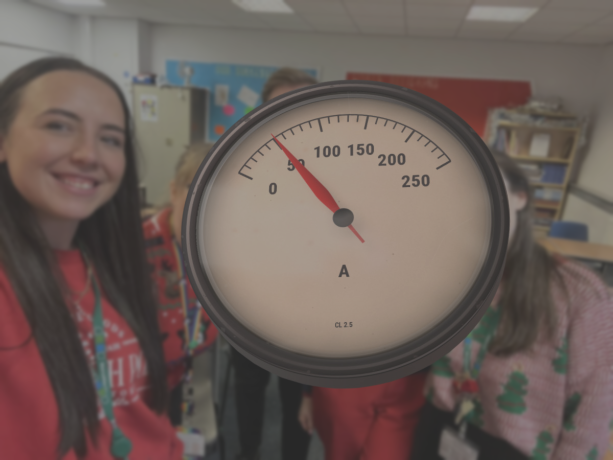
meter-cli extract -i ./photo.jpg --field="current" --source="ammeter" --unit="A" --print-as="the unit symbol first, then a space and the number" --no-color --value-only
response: A 50
